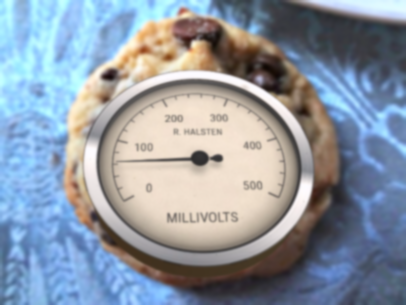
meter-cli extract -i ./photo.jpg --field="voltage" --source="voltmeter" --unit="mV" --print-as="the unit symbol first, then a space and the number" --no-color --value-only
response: mV 60
